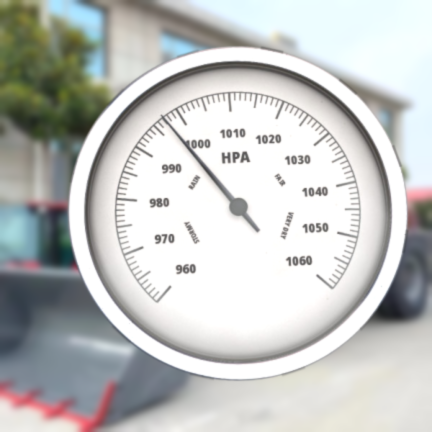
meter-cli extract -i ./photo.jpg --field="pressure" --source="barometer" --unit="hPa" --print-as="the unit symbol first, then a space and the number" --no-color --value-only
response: hPa 997
